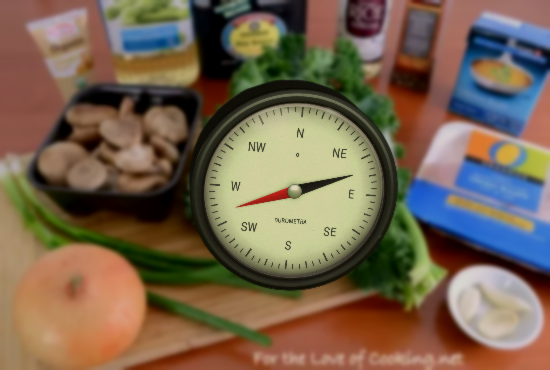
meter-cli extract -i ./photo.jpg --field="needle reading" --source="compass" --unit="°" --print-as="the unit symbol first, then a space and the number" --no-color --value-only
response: ° 250
